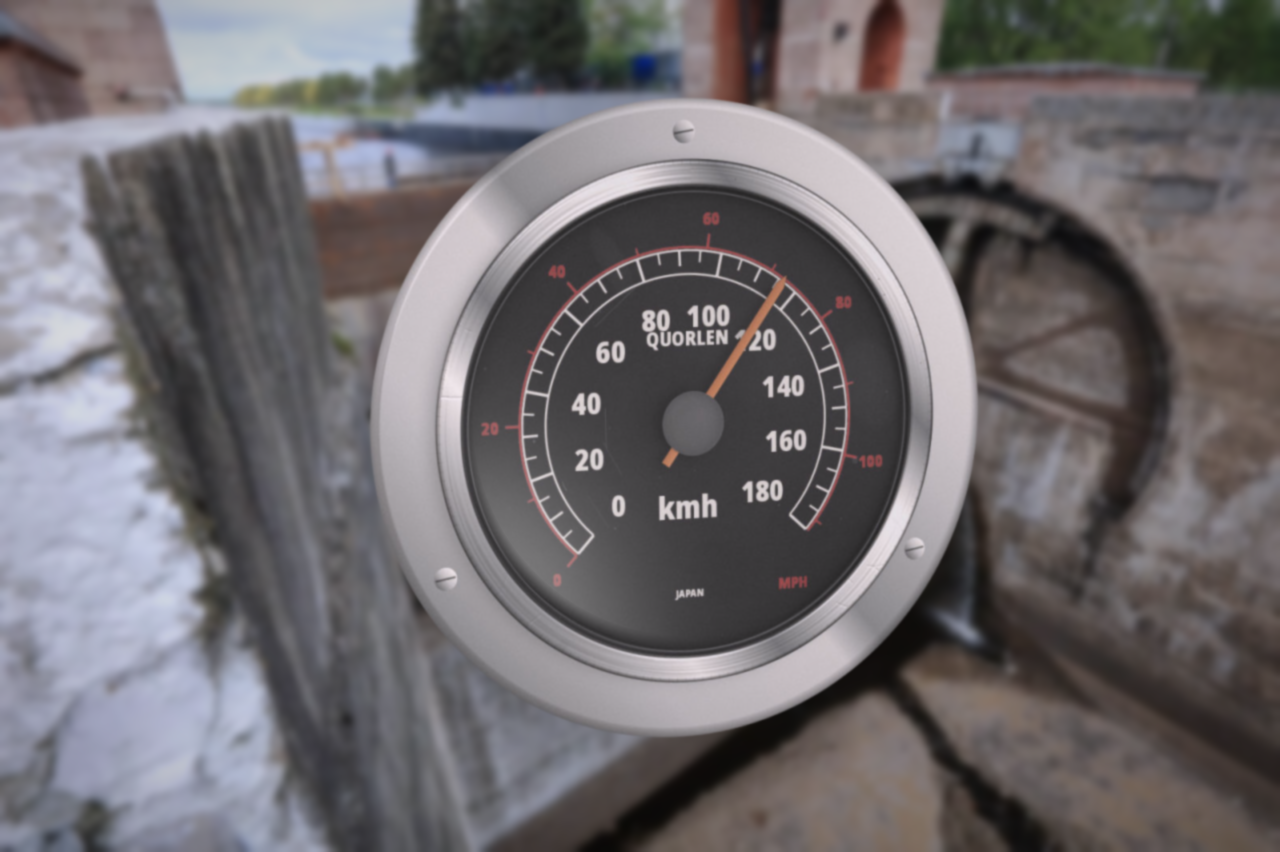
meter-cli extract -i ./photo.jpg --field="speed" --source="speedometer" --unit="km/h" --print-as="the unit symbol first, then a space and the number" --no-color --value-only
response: km/h 115
